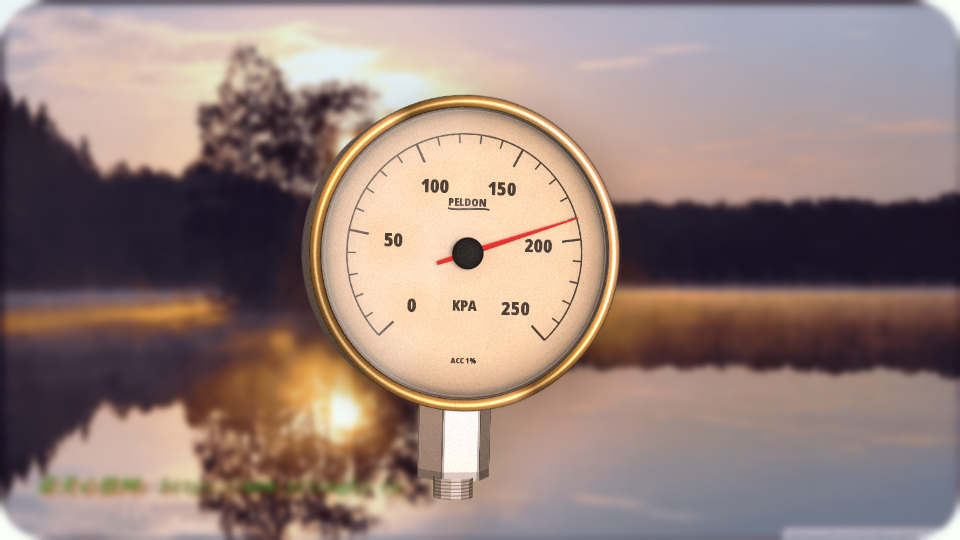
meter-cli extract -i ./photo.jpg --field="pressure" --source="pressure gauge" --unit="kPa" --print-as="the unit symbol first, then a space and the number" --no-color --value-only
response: kPa 190
